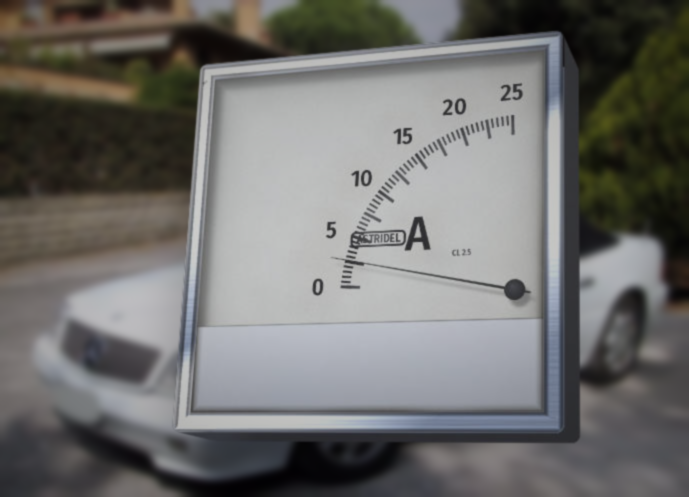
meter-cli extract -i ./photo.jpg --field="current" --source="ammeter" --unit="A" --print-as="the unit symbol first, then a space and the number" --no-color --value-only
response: A 2.5
